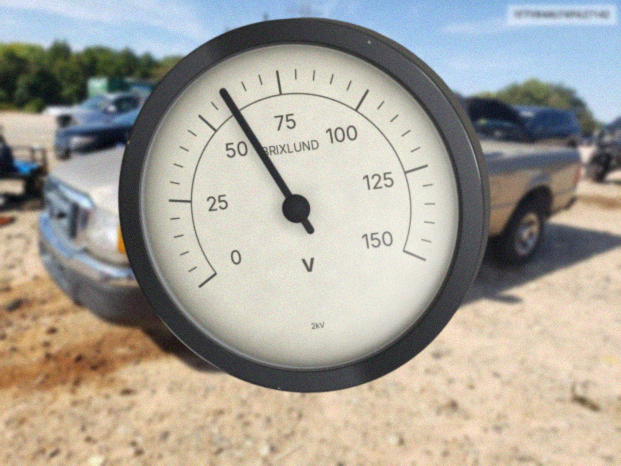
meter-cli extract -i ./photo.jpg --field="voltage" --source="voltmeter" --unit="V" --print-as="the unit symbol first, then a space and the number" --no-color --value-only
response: V 60
